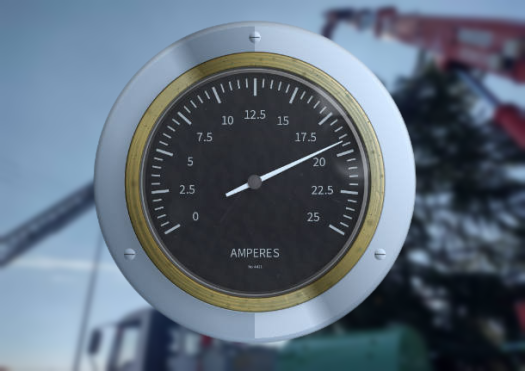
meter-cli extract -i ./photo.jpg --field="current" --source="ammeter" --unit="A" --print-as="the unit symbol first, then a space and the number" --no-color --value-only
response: A 19.25
